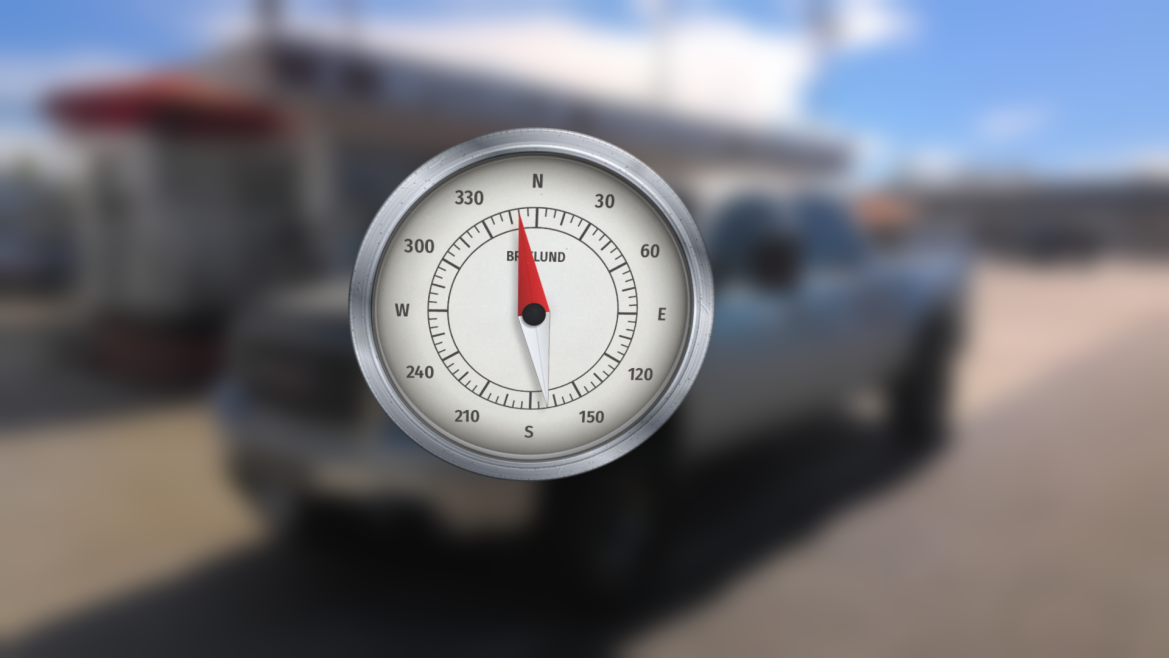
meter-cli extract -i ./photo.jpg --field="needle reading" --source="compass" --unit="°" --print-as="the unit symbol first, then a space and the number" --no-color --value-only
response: ° 350
